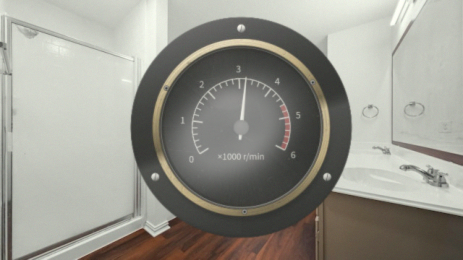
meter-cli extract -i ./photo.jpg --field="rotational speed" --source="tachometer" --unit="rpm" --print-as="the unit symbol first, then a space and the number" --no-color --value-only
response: rpm 3200
